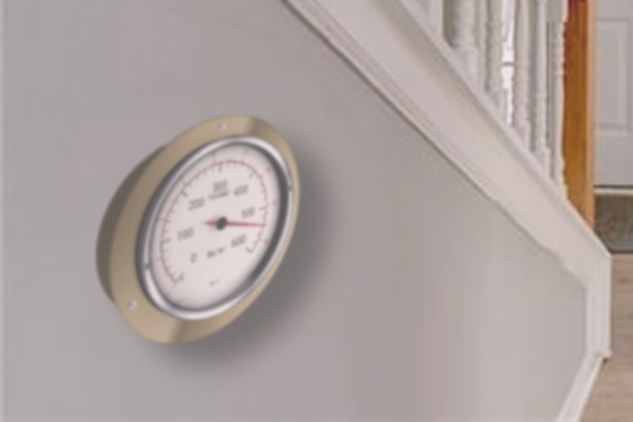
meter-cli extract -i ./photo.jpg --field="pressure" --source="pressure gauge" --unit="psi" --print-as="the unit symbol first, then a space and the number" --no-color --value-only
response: psi 540
